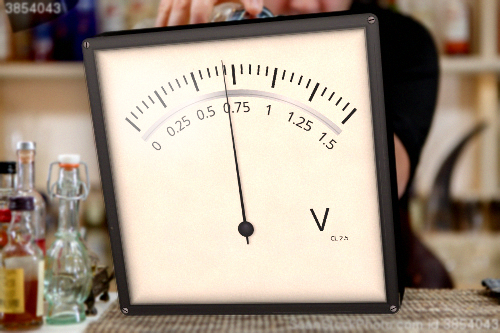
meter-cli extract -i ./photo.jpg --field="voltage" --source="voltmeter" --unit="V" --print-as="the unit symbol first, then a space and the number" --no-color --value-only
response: V 0.7
